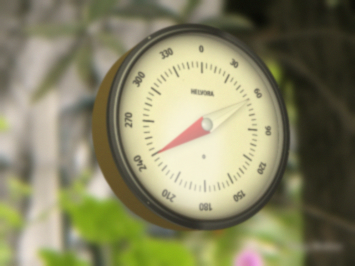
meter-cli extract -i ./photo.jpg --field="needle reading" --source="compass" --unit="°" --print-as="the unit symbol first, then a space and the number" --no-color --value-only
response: ° 240
